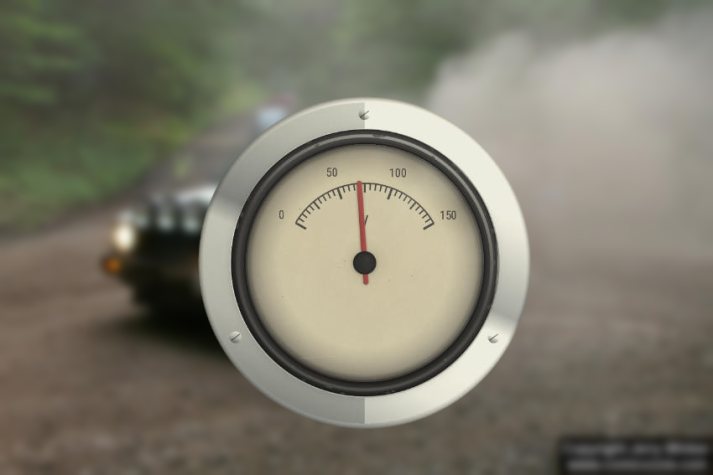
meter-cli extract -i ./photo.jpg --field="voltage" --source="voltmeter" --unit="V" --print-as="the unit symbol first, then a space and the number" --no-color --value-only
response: V 70
